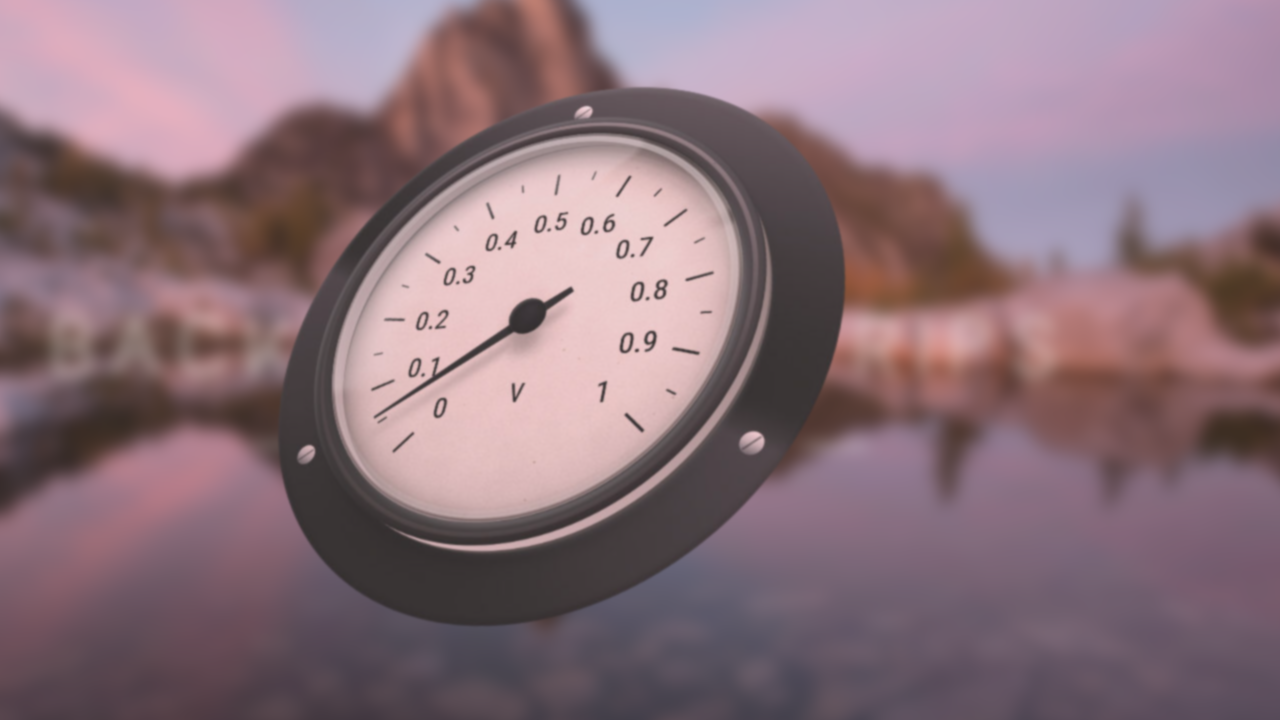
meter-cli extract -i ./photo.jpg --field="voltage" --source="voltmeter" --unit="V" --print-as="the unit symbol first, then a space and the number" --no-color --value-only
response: V 0.05
